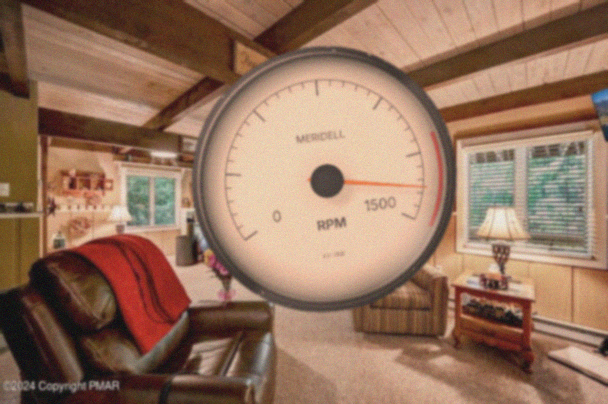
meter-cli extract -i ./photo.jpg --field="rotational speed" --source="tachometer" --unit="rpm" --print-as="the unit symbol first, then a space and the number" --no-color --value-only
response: rpm 1375
